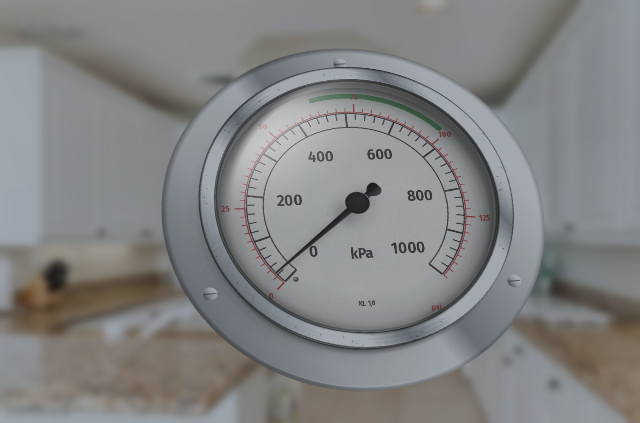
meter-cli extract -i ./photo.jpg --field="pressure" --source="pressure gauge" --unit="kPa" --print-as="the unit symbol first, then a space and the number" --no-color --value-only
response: kPa 20
